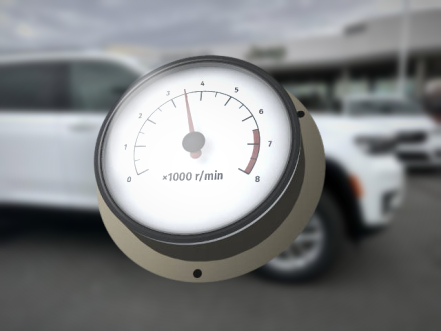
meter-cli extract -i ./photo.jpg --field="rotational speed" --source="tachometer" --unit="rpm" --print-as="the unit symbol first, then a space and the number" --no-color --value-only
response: rpm 3500
